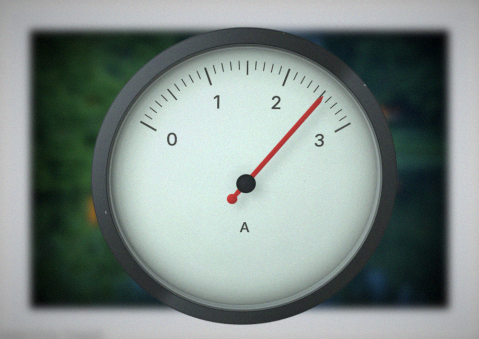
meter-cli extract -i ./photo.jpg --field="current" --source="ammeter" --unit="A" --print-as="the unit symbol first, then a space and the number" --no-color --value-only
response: A 2.5
